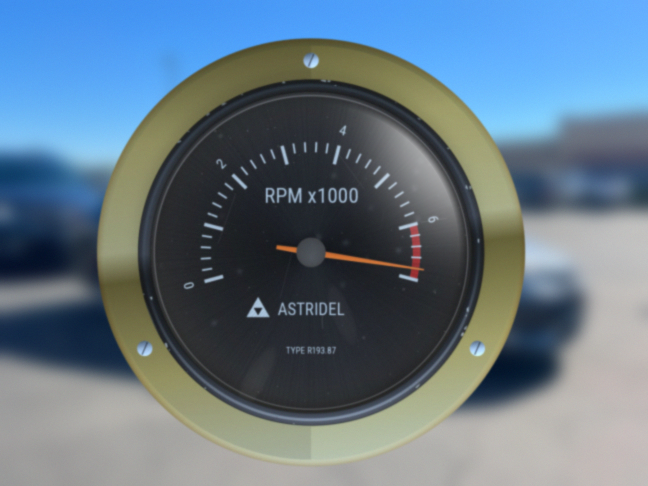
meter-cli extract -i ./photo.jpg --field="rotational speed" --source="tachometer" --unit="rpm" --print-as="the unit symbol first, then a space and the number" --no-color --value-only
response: rpm 6800
